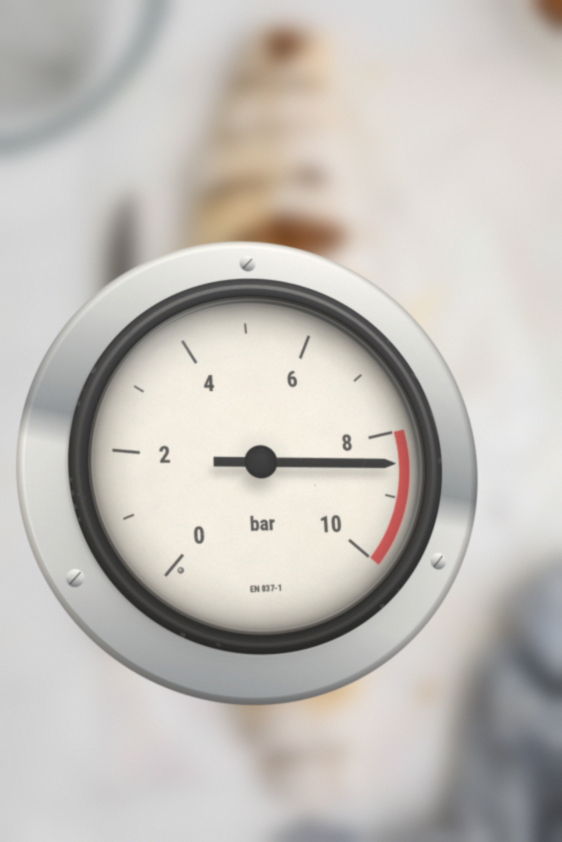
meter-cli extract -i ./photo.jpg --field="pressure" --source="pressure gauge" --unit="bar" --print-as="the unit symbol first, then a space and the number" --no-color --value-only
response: bar 8.5
